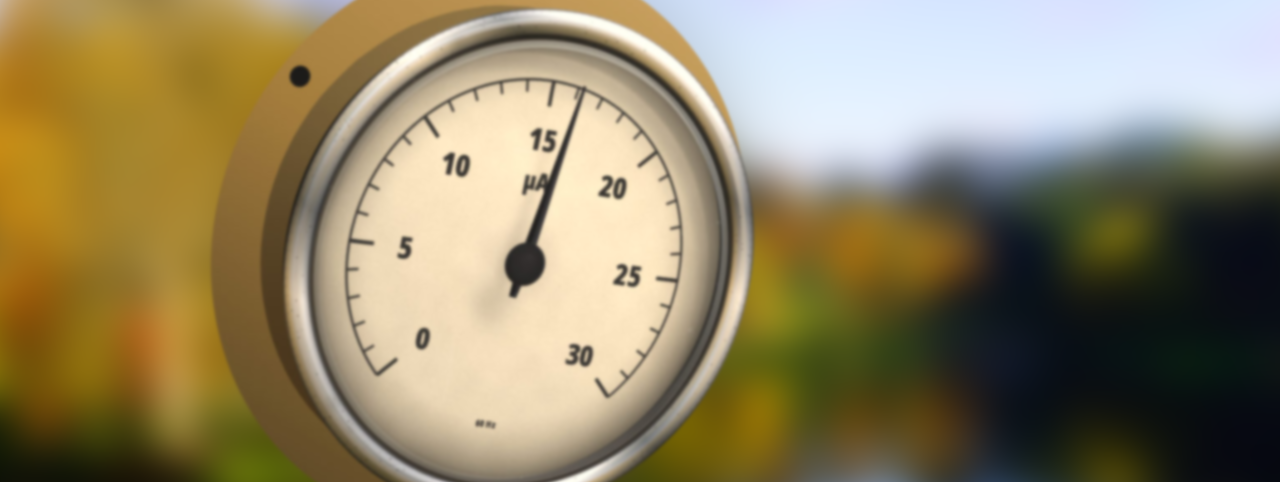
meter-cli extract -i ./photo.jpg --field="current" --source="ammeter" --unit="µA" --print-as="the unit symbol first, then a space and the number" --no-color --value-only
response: µA 16
